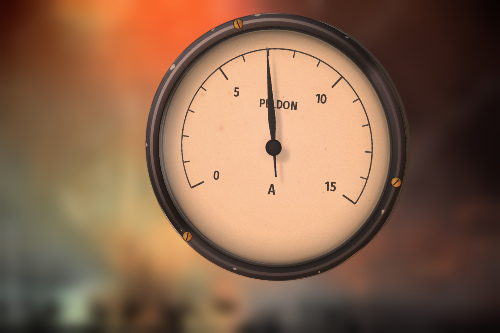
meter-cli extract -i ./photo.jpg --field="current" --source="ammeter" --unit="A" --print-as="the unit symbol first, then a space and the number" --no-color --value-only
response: A 7
